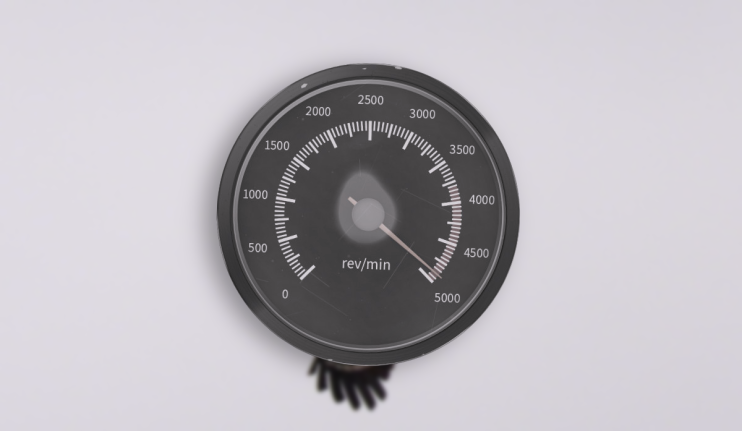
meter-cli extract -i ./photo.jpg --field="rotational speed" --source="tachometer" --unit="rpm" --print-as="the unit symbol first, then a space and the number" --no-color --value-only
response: rpm 4900
